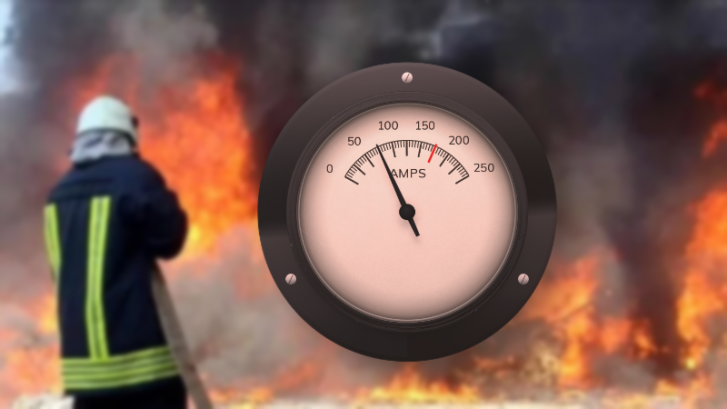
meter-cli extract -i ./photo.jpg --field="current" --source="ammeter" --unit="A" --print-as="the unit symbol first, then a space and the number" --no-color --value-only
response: A 75
